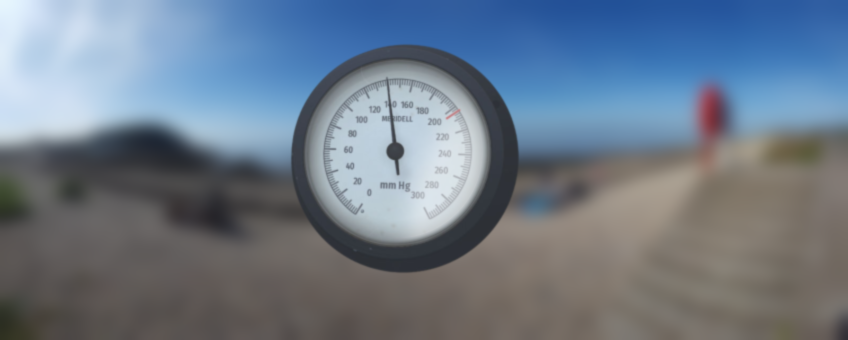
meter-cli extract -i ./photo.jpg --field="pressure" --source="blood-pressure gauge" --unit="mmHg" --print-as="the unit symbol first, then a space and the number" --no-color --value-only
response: mmHg 140
